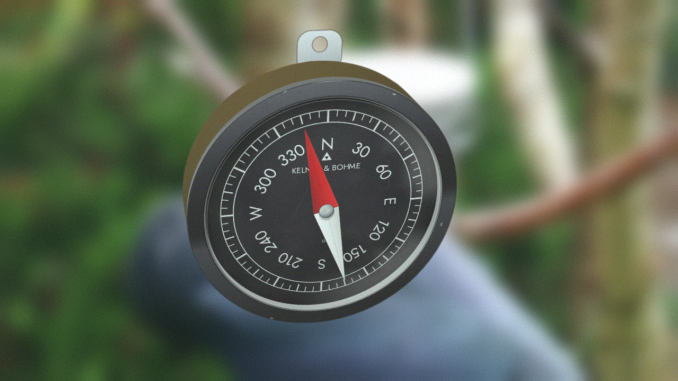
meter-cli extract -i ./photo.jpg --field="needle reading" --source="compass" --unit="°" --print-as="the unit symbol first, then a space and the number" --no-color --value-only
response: ° 345
